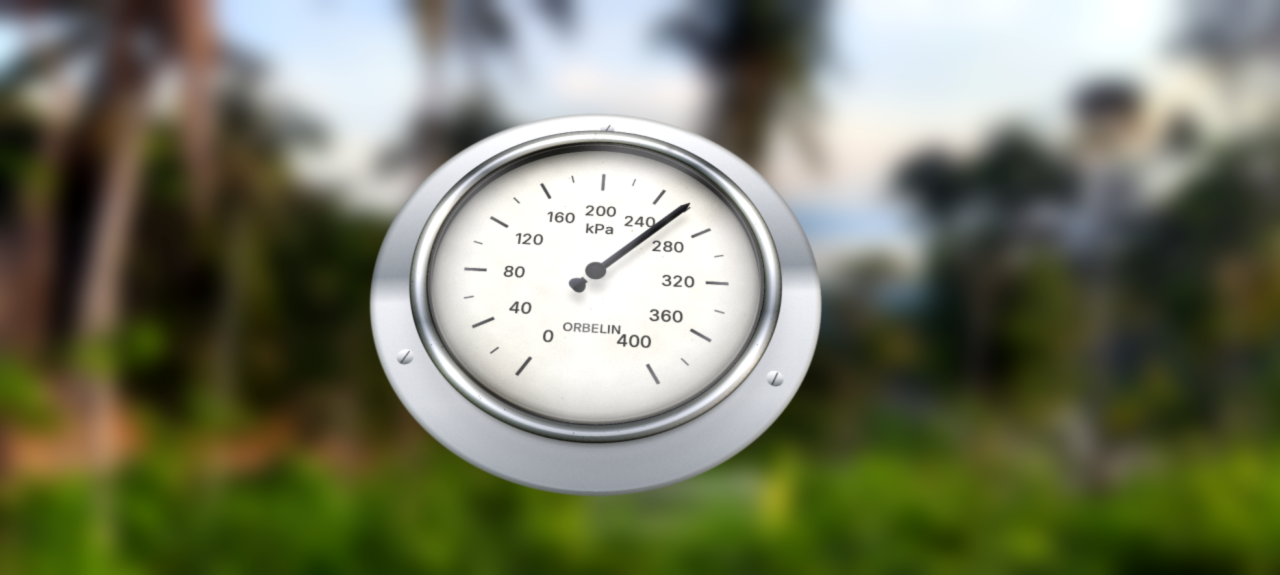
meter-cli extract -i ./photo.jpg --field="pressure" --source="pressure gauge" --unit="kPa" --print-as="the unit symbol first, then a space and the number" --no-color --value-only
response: kPa 260
